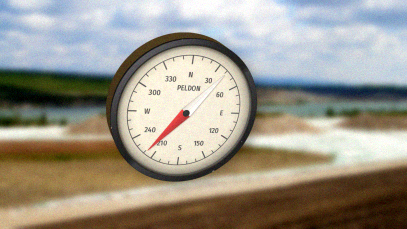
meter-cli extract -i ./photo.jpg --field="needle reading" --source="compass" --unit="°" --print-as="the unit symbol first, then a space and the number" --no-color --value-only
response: ° 220
